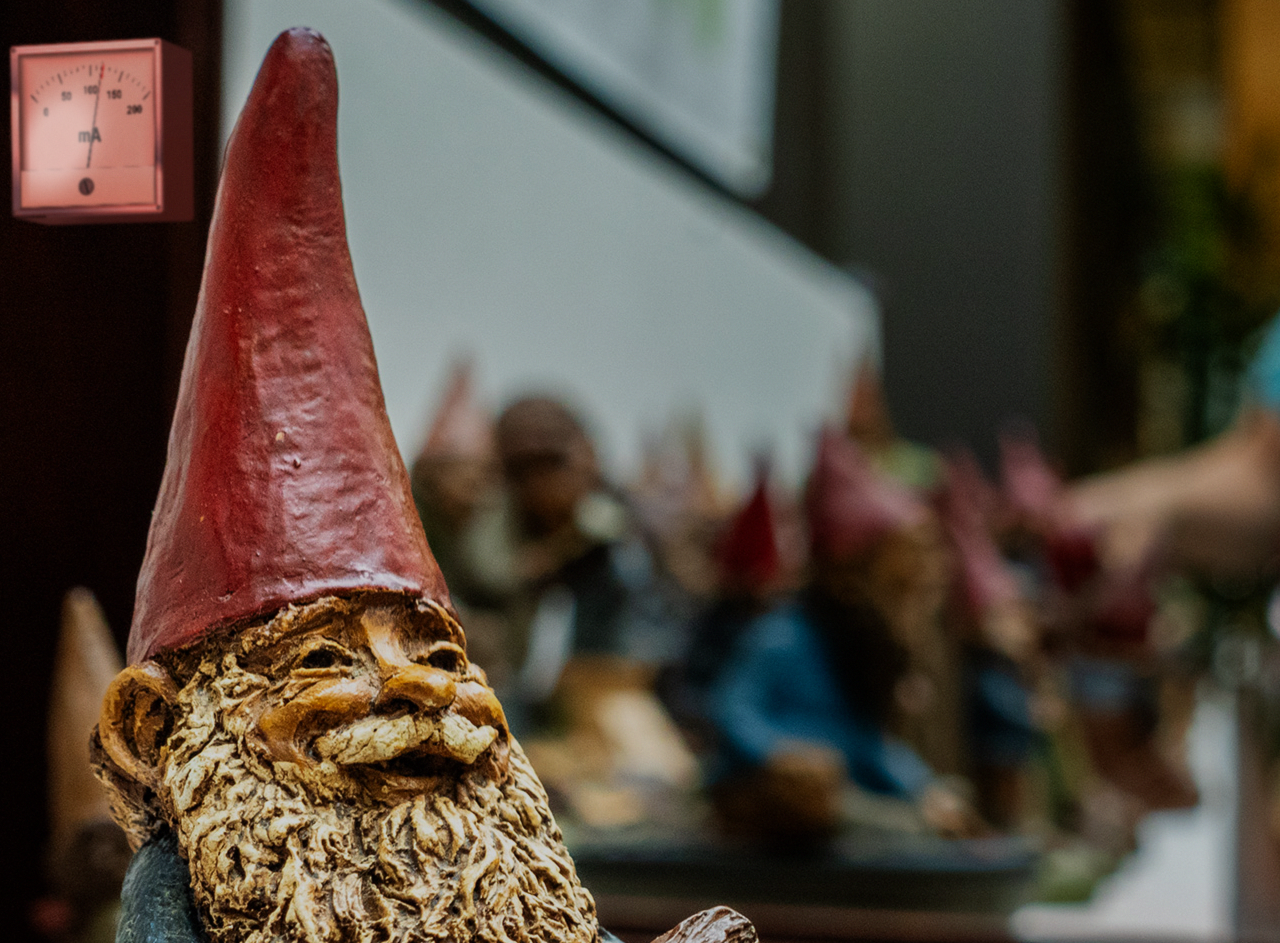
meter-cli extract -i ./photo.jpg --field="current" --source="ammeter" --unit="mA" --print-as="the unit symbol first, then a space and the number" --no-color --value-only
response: mA 120
